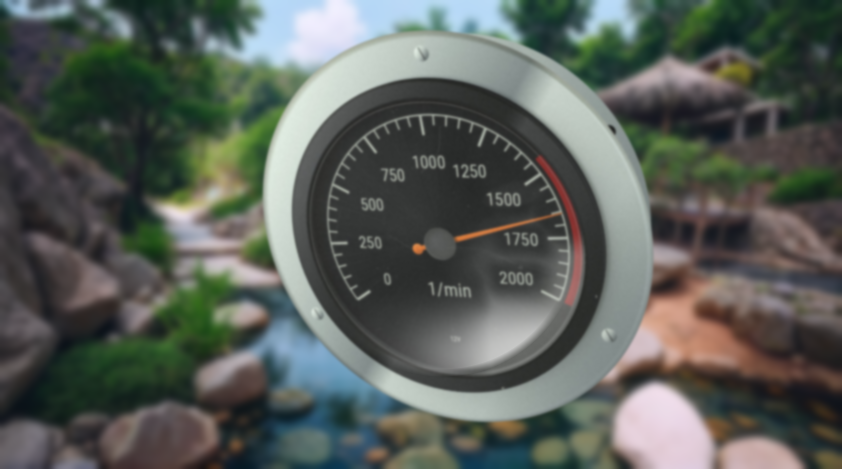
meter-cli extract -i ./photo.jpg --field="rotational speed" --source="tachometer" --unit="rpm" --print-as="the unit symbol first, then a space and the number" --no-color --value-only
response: rpm 1650
